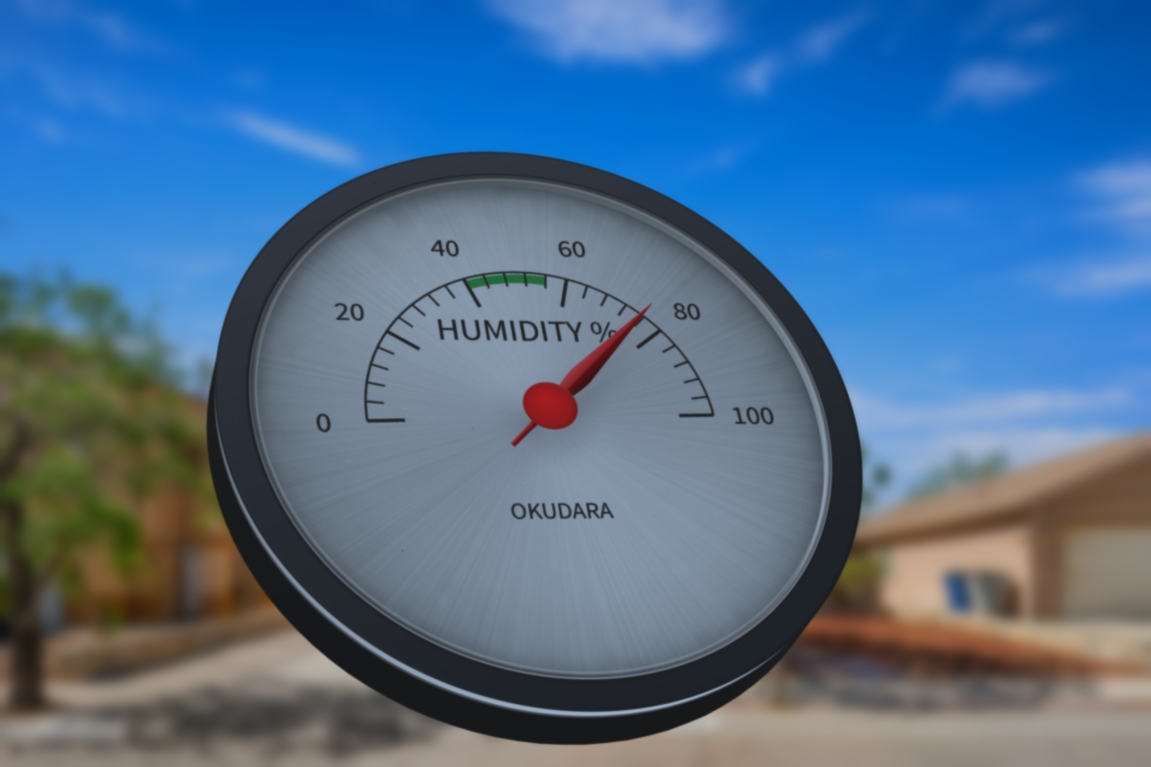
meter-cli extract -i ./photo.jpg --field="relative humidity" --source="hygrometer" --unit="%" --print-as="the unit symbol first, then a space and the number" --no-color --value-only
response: % 76
